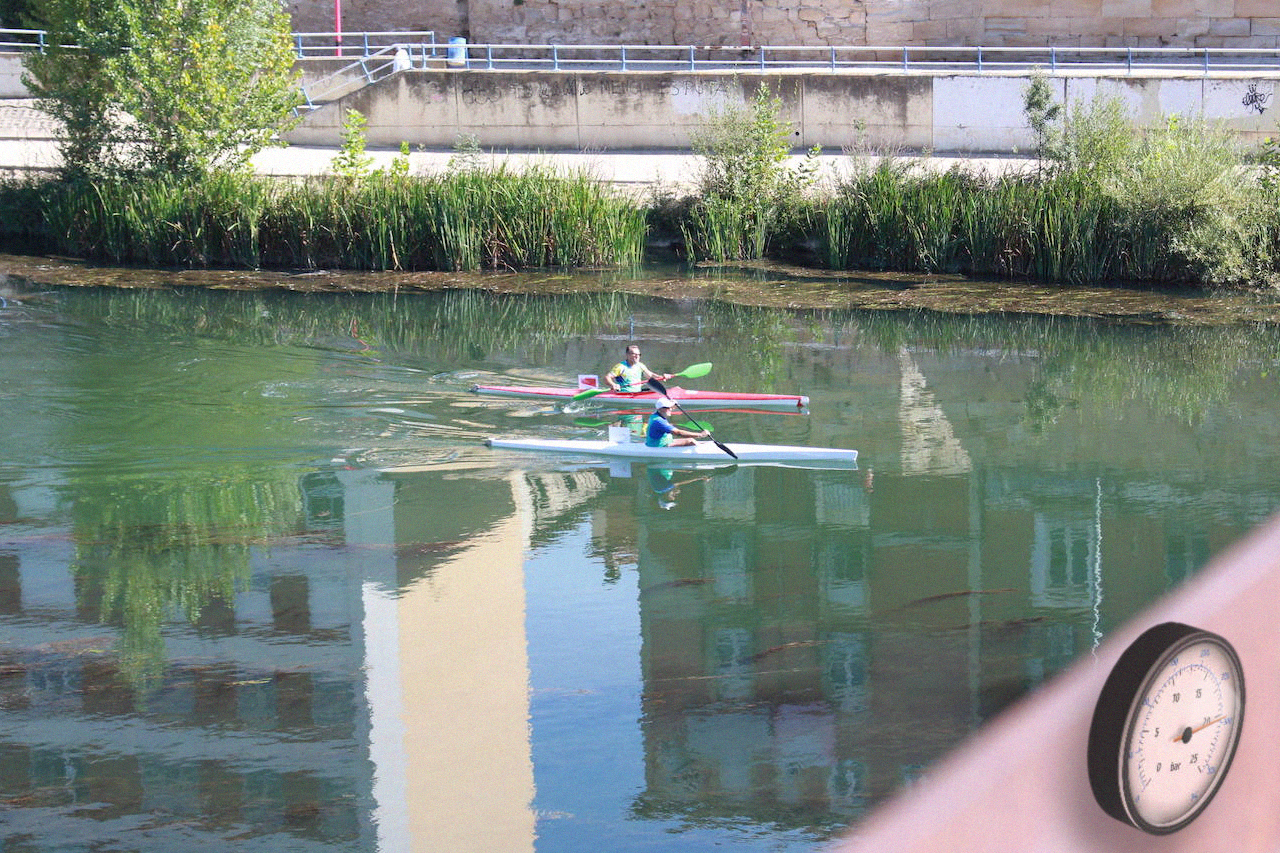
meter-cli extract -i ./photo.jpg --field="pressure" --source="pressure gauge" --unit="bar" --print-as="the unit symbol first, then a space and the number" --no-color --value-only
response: bar 20
